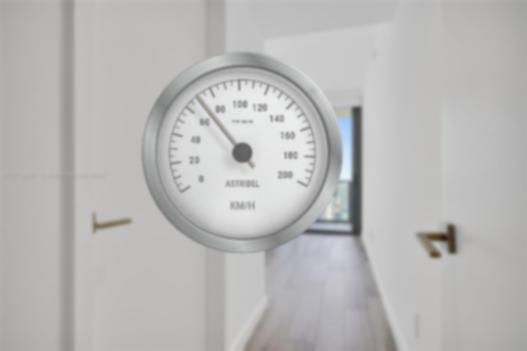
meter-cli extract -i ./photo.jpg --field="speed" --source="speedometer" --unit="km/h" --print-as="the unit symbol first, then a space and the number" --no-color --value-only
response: km/h 70
